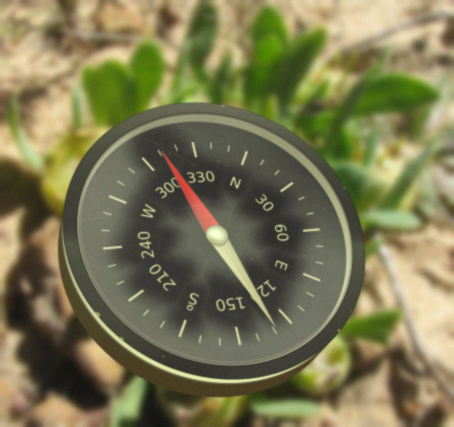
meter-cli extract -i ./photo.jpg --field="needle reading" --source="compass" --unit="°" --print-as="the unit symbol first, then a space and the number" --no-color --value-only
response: ° 310
